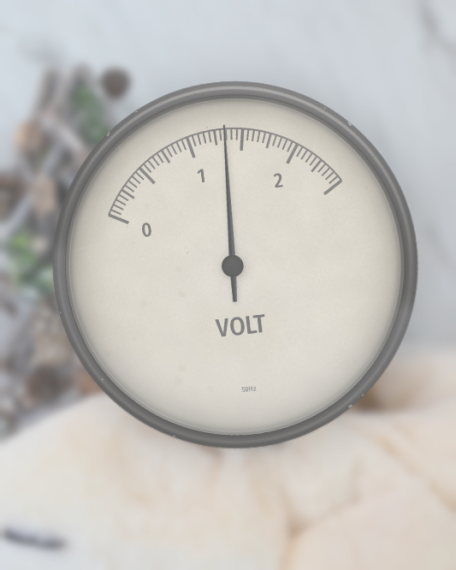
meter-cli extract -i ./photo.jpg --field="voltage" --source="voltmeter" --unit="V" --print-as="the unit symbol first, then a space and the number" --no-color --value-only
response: V 1.35
